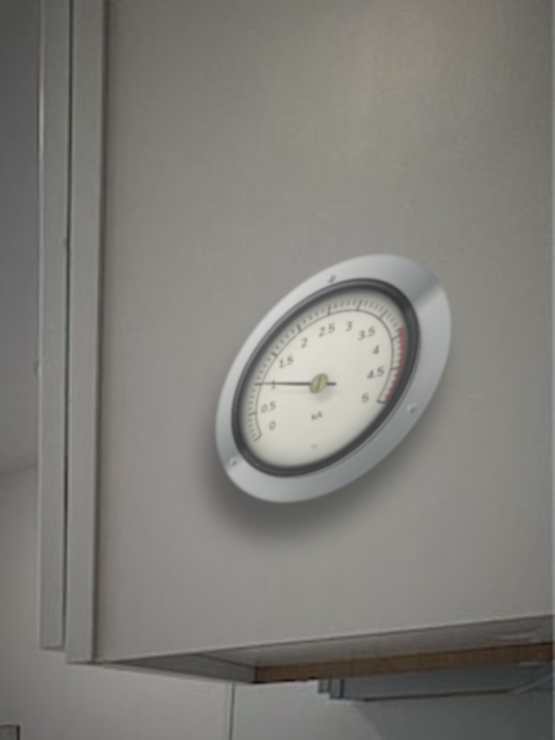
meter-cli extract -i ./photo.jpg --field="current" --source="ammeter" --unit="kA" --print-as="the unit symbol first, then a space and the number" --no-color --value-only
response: kA 1
